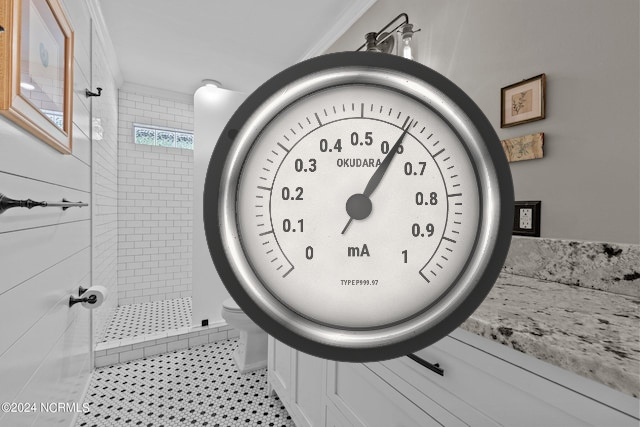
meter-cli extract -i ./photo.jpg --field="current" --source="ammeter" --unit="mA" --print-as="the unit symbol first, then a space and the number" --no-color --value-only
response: mA 0.61
